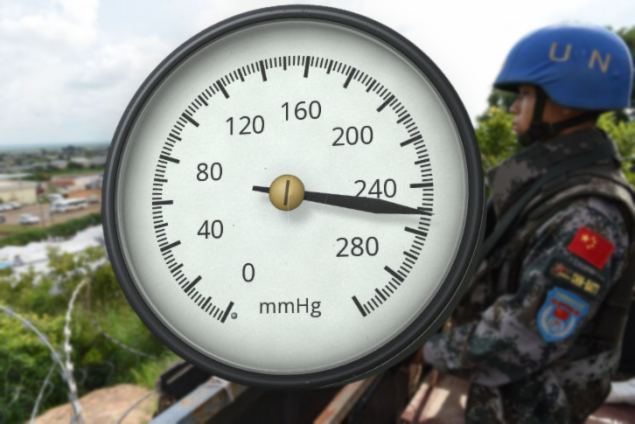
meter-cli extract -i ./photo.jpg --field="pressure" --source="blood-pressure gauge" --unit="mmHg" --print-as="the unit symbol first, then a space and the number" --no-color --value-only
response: mmHg 252
